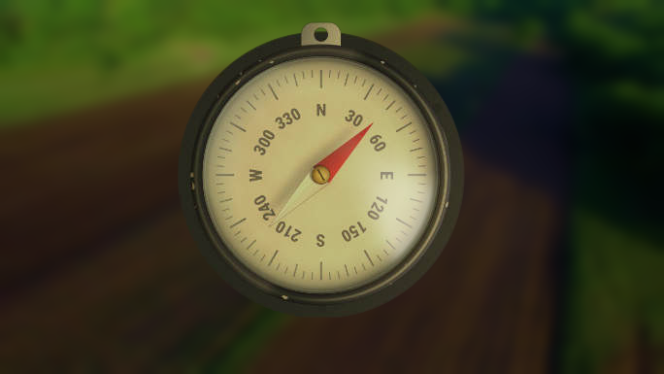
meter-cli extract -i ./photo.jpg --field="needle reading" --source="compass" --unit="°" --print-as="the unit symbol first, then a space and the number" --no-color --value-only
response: ° 45
